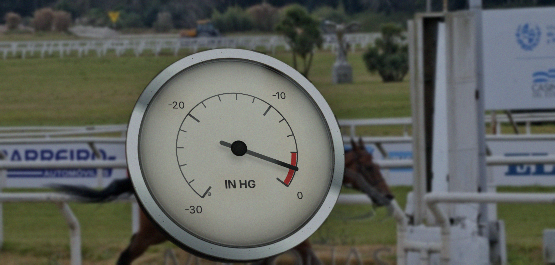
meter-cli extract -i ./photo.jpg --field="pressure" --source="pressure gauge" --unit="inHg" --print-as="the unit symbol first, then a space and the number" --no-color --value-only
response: inHg -2
